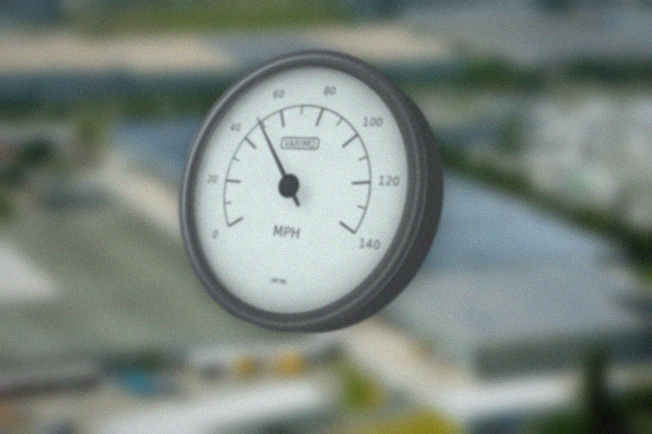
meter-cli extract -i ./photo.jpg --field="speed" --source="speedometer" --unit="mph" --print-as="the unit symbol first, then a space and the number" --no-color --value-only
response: mph 50
